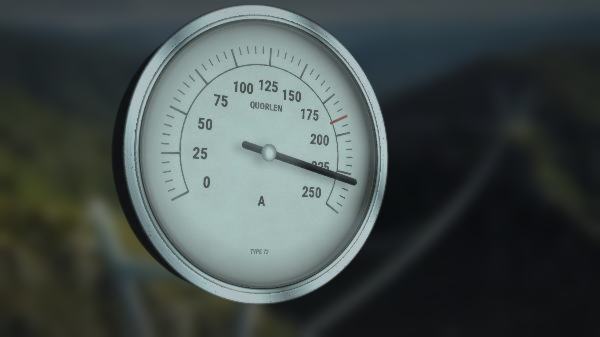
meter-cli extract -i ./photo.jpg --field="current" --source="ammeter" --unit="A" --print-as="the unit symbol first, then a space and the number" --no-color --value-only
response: A 230
